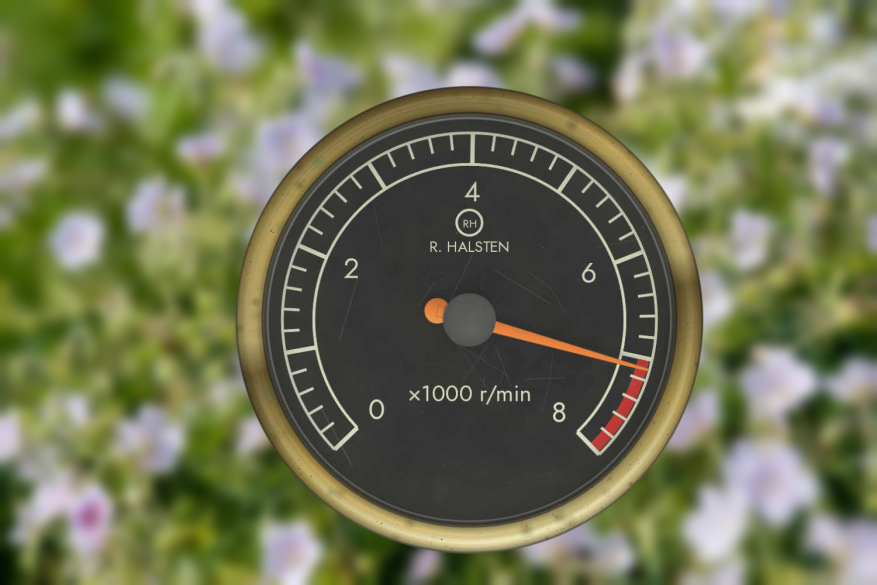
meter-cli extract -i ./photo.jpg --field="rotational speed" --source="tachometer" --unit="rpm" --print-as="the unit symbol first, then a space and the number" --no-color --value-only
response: rpm 7100
